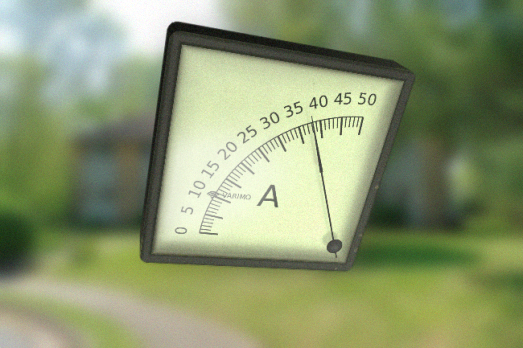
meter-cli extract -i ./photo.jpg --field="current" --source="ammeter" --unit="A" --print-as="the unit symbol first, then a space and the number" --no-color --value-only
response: A 38
